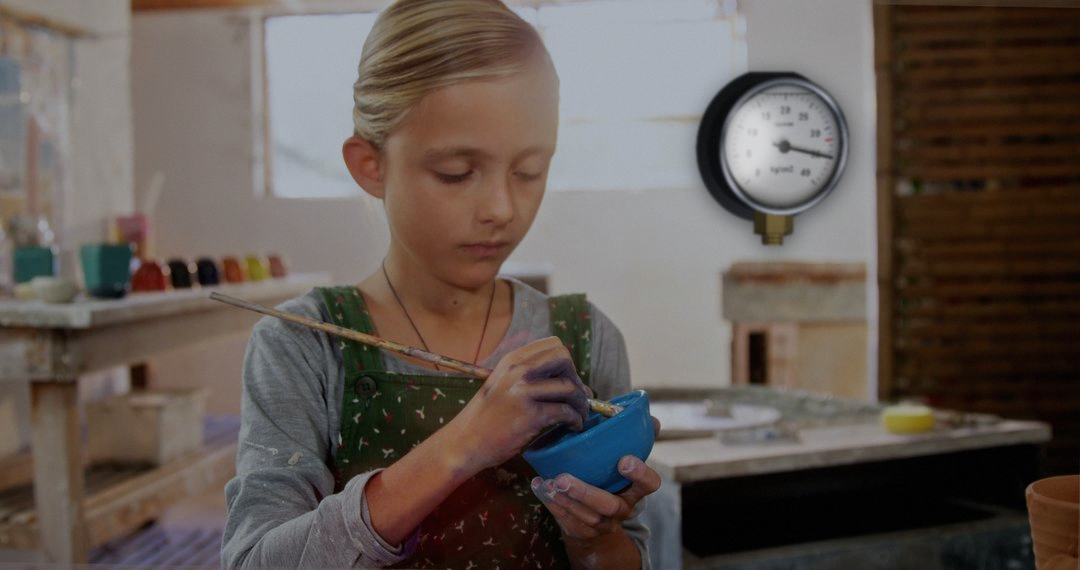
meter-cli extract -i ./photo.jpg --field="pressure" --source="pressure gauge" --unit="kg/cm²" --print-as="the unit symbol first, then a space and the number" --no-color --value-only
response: kg/cm² 35
